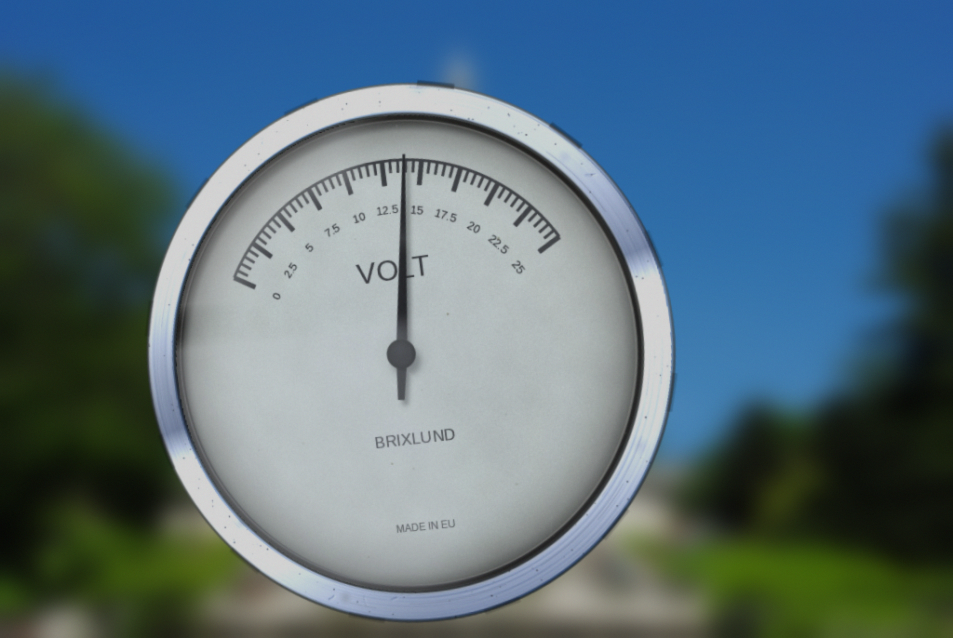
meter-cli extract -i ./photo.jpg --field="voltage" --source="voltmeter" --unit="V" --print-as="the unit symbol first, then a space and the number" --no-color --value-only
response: V 14
